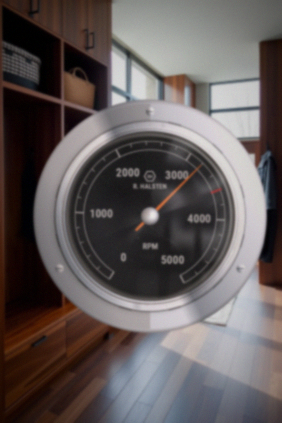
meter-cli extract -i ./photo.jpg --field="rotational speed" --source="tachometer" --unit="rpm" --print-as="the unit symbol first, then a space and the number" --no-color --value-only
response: rpm 3200
